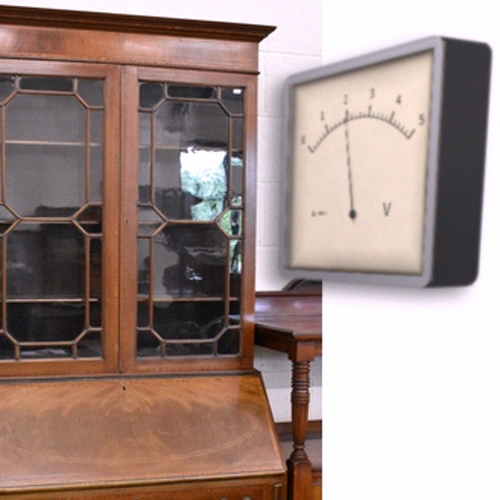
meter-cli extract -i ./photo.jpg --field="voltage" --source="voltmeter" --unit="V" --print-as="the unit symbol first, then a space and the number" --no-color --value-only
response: V 2
